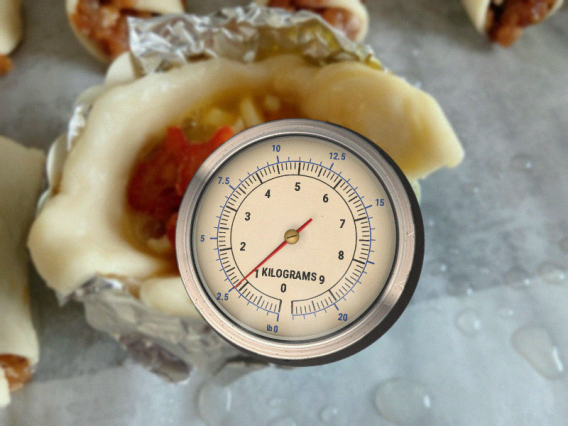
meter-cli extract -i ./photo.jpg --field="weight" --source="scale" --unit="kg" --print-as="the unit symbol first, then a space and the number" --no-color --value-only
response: kg 1.1
